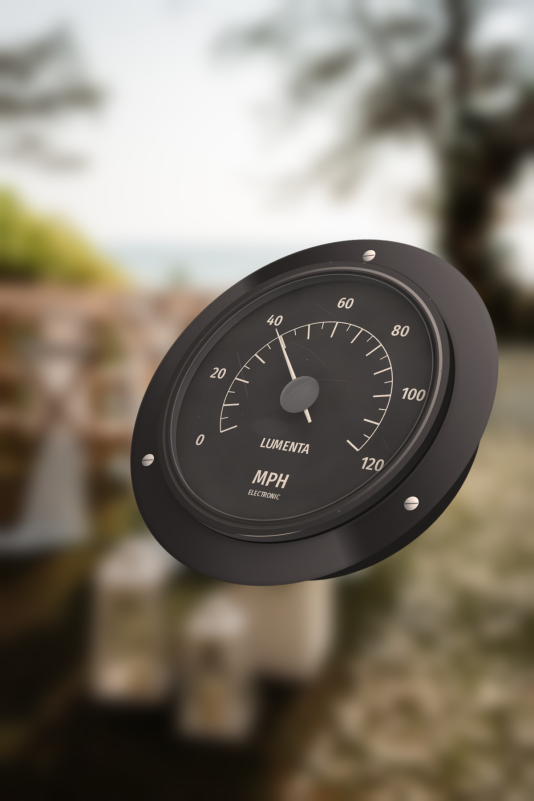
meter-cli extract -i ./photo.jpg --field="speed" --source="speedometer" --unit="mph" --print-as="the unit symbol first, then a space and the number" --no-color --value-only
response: mph 40
